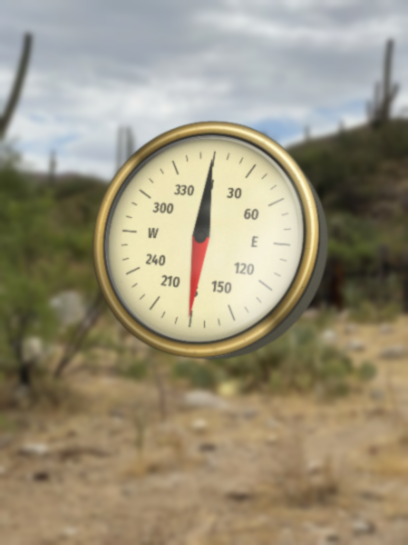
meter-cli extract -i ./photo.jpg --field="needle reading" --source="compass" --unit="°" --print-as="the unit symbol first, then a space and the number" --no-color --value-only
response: ° 180
